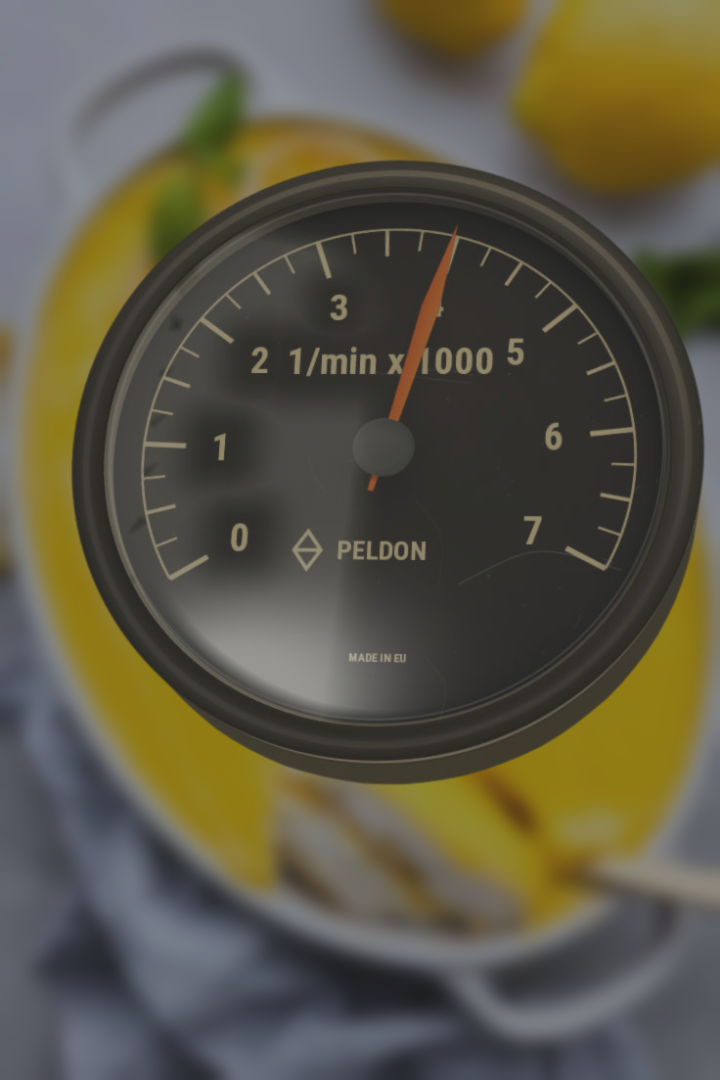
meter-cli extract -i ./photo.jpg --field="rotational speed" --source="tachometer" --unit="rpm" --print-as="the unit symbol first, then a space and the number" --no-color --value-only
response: rpm 4000
